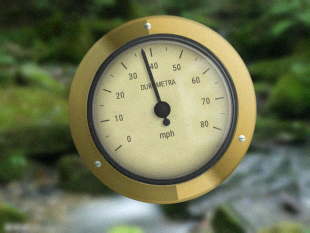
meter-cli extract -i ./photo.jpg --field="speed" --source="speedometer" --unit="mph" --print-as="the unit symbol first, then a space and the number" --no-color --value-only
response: mph 37.5
